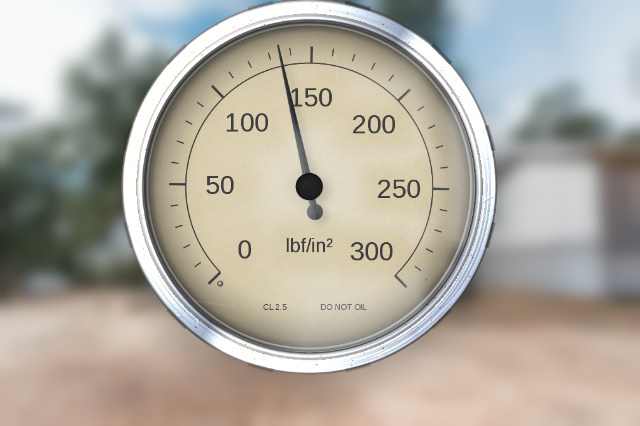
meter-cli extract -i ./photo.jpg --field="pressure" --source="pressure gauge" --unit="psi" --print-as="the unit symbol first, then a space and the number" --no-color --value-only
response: psi 135
